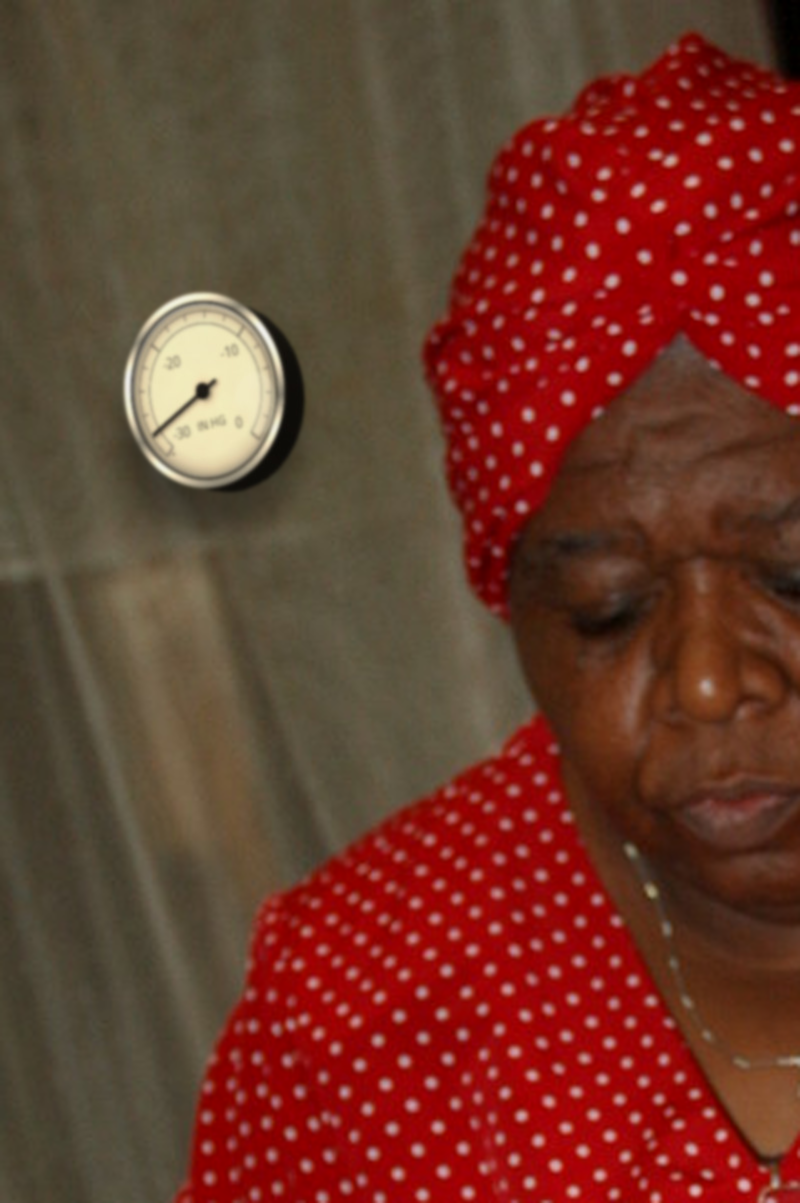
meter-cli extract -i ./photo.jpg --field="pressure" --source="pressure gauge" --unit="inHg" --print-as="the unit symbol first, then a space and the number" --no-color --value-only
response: inHg -28
